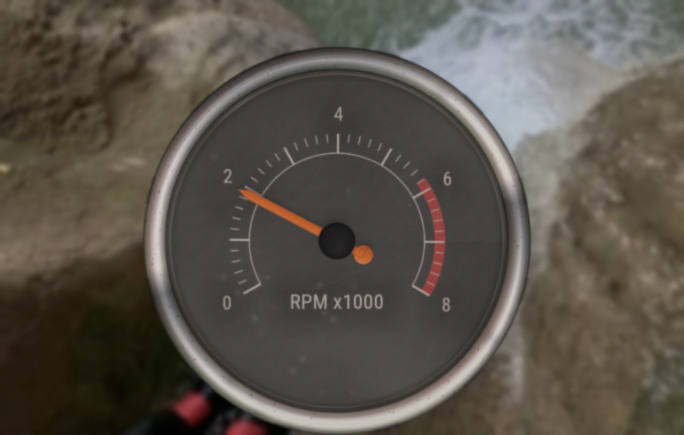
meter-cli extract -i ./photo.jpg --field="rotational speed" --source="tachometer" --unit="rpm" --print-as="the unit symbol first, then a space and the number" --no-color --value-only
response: rpm 1900
